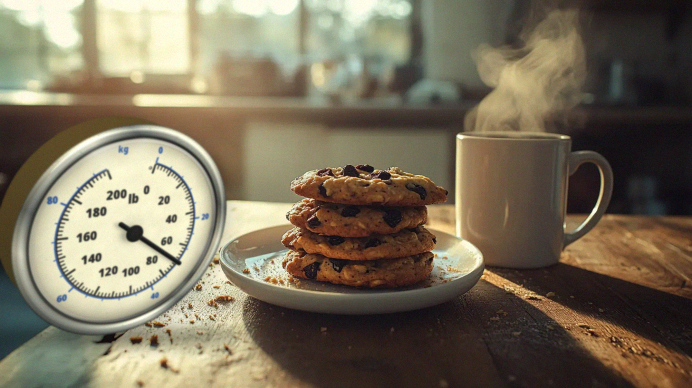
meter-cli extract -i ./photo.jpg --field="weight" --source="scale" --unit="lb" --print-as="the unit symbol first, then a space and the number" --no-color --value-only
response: lb 70
